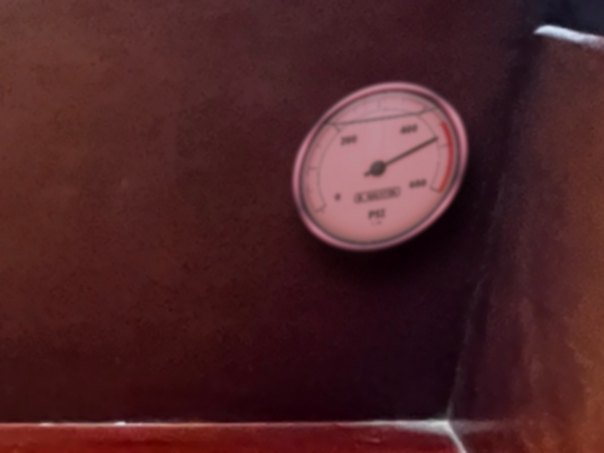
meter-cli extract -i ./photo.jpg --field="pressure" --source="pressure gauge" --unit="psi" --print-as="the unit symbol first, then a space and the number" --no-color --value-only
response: psi 475
